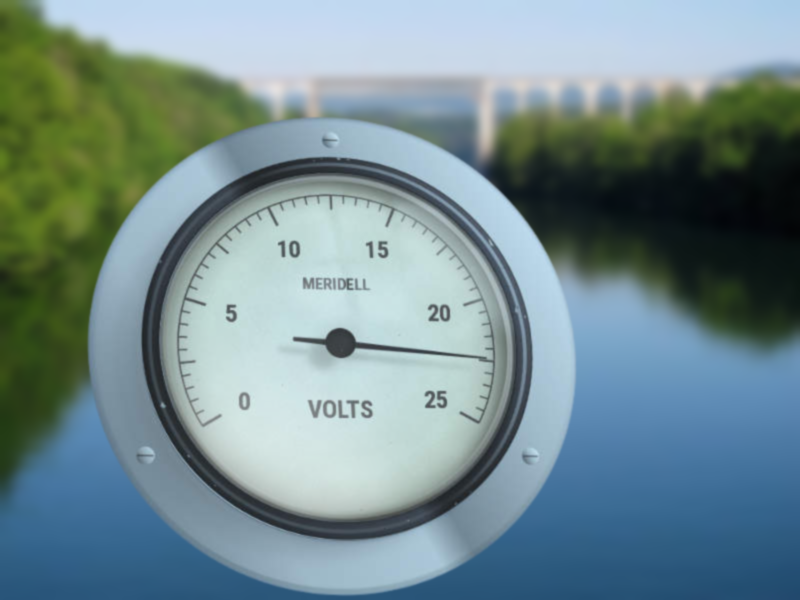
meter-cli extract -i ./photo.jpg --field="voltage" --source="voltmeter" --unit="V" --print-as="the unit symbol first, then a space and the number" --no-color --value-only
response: V 22.5
